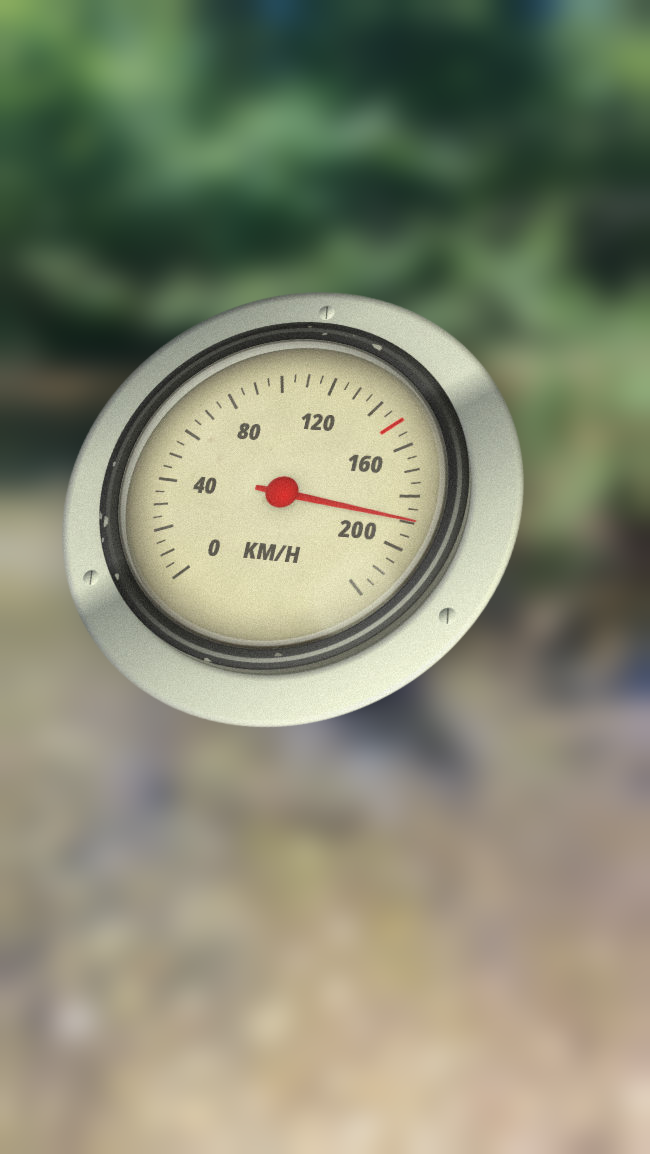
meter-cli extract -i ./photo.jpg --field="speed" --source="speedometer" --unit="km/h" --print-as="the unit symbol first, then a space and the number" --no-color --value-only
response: km/h 190
